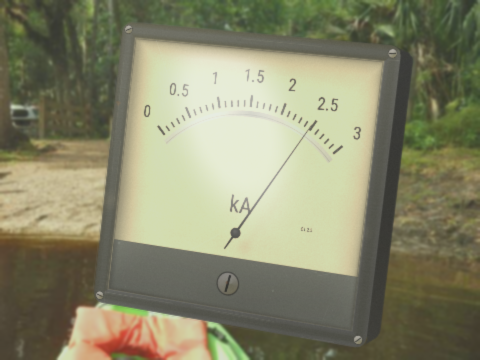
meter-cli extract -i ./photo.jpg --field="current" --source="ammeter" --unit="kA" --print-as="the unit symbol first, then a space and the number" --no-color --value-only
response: kA 2.5
